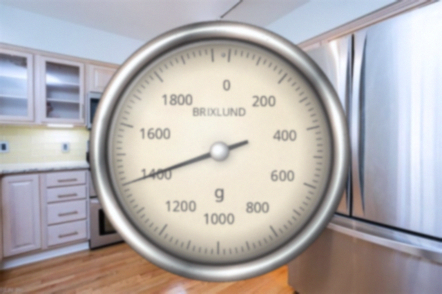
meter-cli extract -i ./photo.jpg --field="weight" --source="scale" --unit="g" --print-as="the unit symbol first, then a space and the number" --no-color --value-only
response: g 1400
